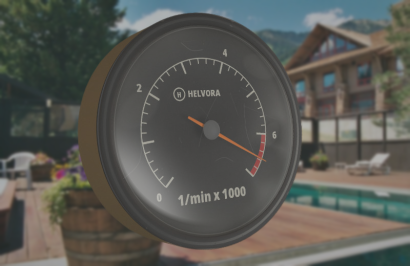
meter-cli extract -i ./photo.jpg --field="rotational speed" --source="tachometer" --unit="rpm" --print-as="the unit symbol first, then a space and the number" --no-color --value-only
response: rpm 6600
